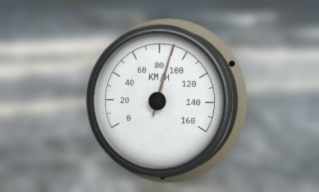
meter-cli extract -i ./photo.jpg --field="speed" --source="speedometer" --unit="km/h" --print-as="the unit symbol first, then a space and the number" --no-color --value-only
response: km/h 90
